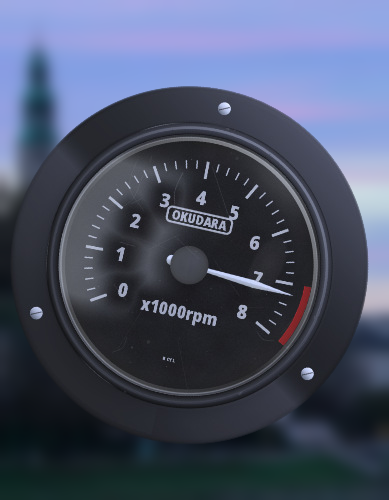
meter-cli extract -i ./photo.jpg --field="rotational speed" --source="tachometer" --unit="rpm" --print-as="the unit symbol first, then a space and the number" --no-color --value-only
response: rpm 7200
